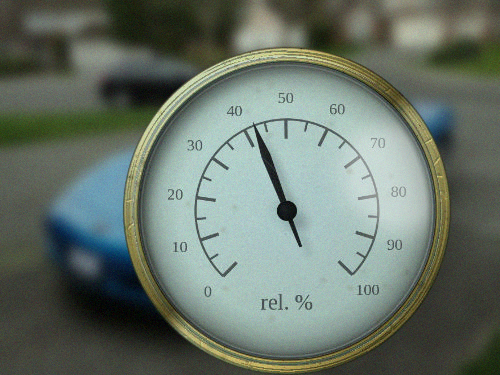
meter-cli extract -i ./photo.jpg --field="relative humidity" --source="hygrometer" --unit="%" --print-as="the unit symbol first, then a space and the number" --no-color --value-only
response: % 42.5
